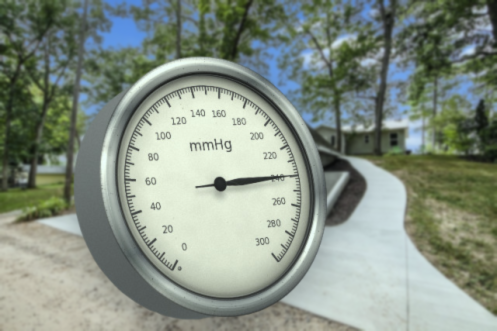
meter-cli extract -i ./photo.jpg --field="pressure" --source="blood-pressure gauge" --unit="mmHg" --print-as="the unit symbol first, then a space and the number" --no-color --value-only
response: mmHg 240
